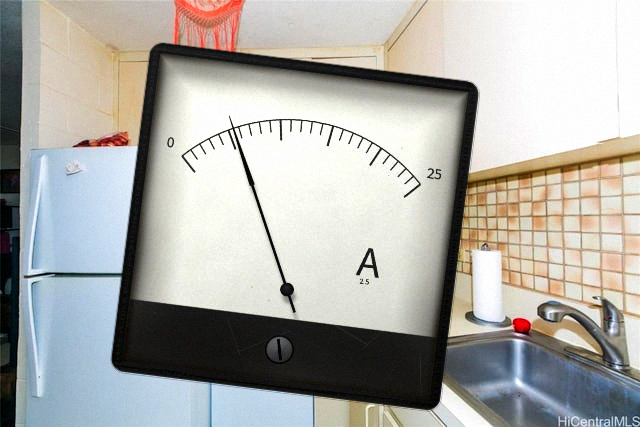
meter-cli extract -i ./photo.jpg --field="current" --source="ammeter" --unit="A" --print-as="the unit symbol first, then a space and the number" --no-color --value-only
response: A 5.5
